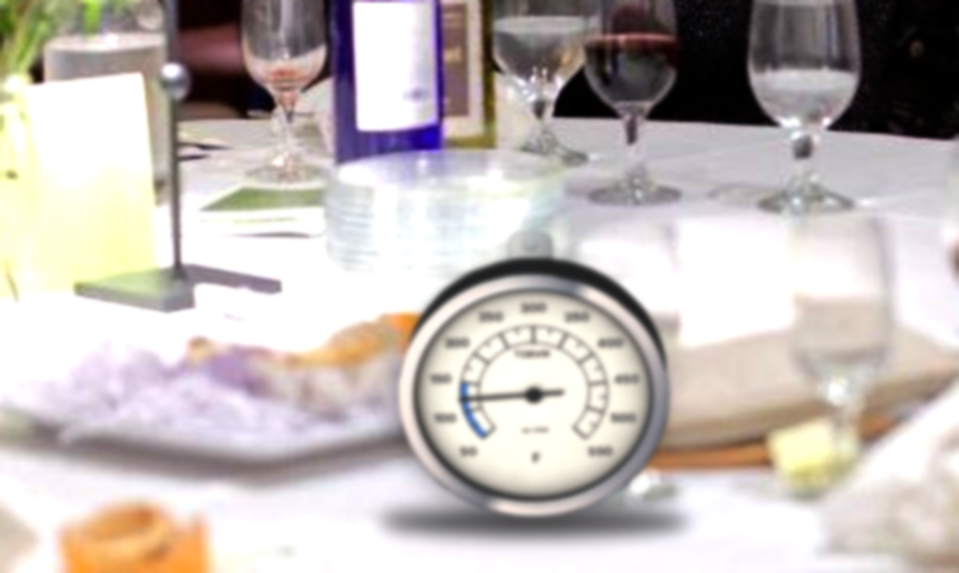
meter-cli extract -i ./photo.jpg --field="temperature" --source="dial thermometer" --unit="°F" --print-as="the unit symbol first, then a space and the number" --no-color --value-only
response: °F 125
